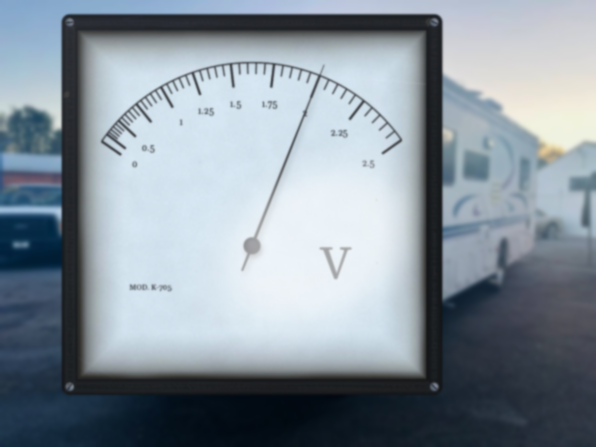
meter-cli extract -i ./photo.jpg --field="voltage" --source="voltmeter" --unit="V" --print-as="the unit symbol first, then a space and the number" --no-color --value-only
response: V 2
